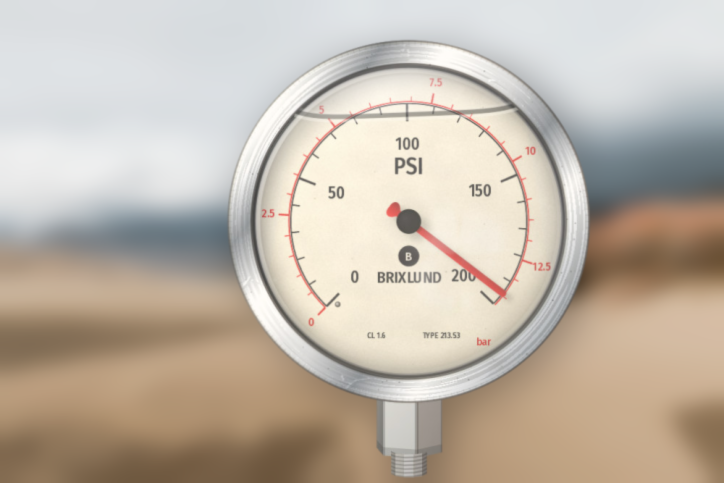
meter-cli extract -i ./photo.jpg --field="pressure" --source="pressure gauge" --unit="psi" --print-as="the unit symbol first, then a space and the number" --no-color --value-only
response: psi 195
